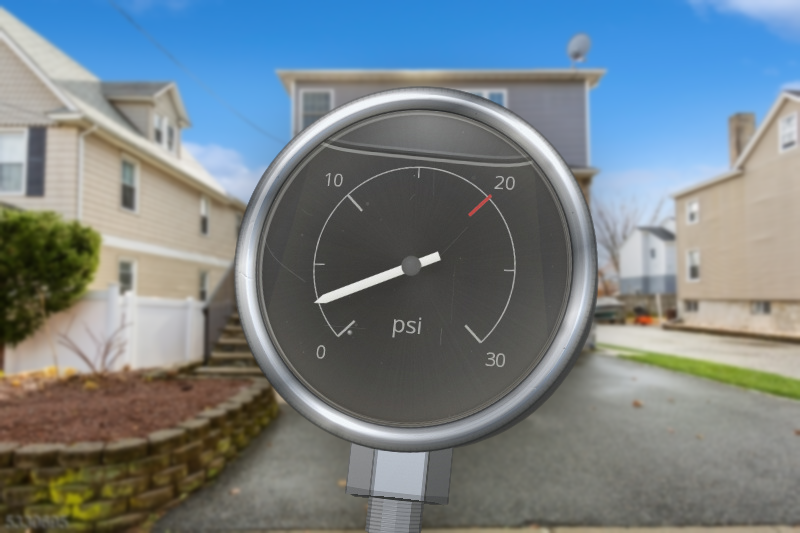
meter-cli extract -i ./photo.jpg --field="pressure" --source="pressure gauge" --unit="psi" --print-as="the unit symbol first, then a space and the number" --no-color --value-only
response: psi 2.5
